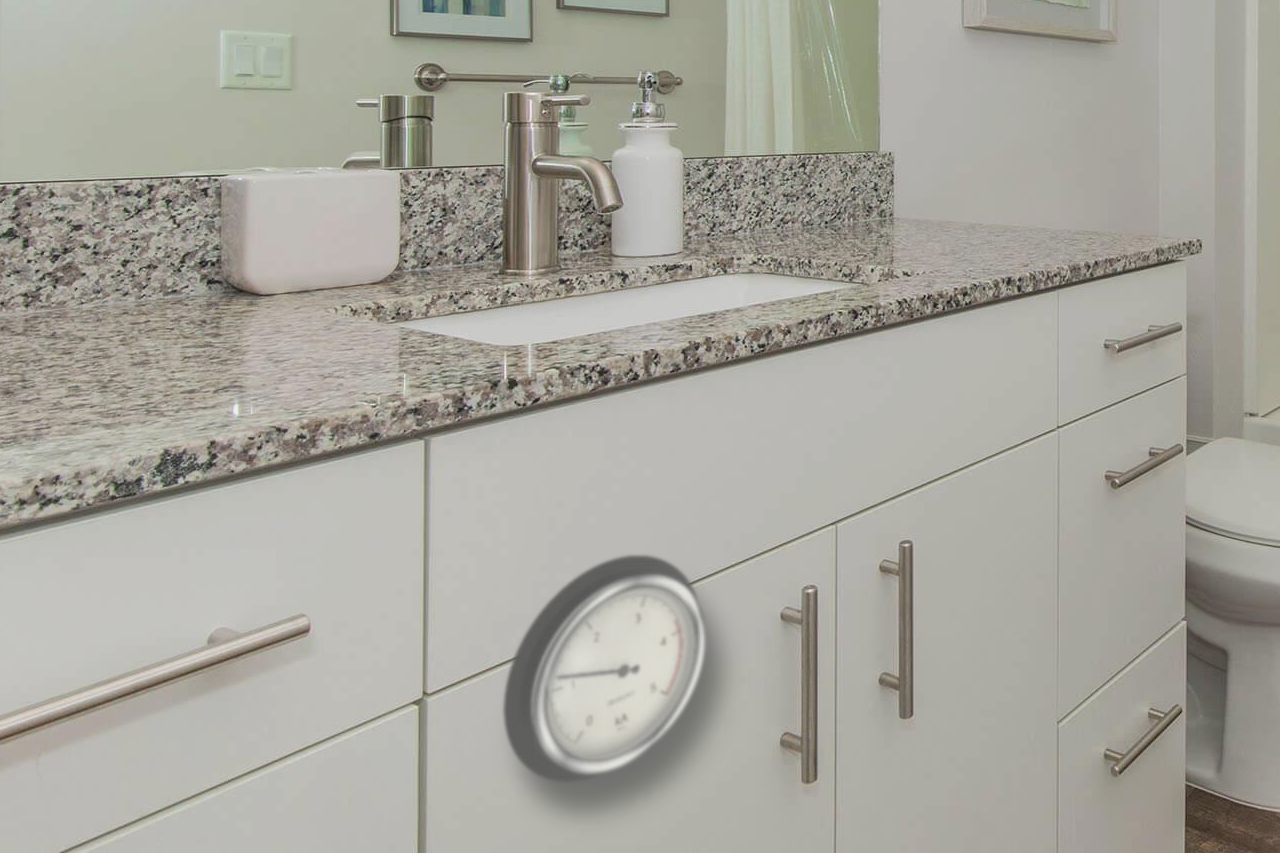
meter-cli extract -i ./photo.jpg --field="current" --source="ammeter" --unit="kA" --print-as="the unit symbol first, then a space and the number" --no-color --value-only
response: kA 1.2
